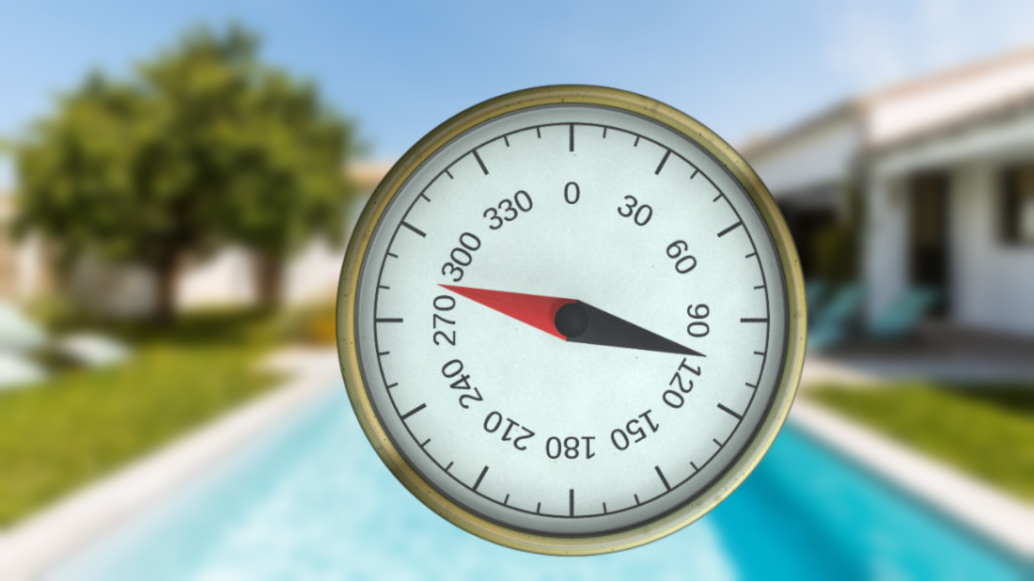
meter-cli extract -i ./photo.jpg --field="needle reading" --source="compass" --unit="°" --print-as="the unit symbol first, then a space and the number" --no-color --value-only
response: ° 285
